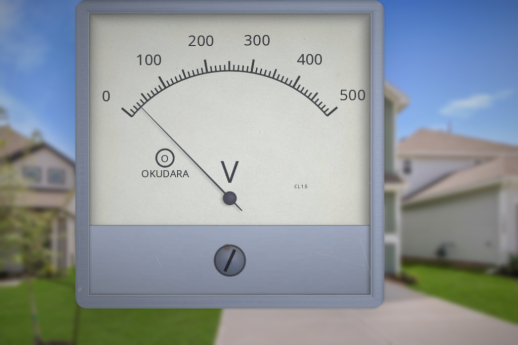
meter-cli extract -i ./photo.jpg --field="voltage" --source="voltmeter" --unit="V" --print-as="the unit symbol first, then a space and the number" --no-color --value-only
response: V 30
